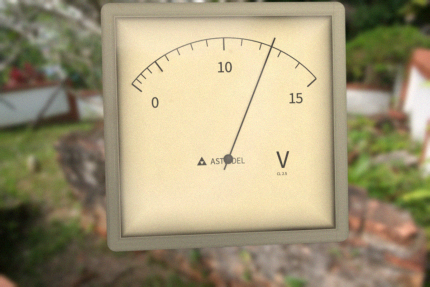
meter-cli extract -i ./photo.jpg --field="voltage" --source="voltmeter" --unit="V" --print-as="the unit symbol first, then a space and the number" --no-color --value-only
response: V 12.5
